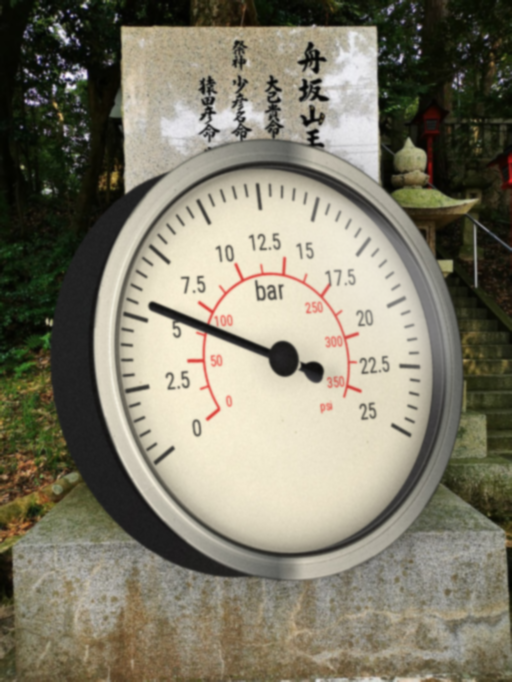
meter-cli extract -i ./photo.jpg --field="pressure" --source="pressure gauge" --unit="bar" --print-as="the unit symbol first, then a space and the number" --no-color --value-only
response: bar 5.5
